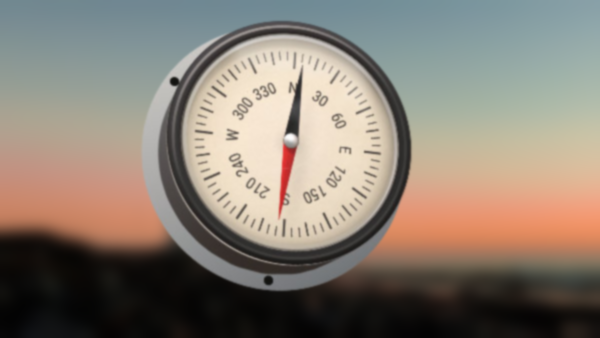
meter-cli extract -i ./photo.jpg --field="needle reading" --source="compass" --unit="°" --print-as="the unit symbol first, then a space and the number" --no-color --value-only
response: ° 185
